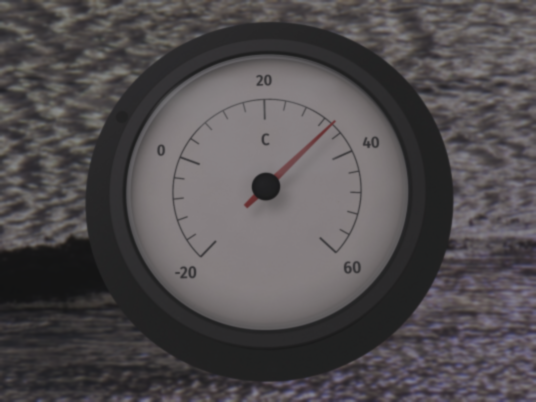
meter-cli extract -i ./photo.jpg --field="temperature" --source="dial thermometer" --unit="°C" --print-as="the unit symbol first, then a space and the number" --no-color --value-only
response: °C 34
